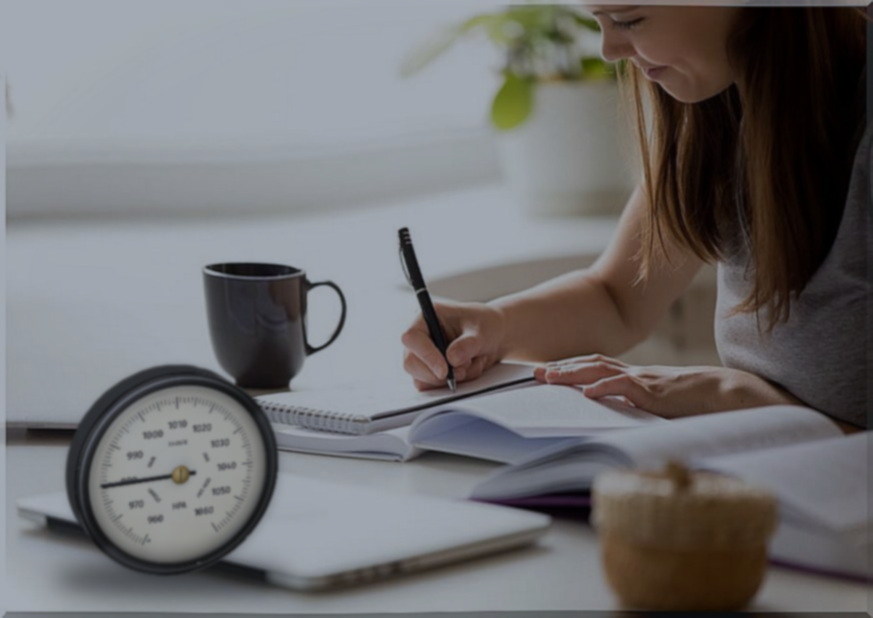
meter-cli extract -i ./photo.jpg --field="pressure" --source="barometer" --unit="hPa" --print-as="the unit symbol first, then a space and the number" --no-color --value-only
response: hPa 980
